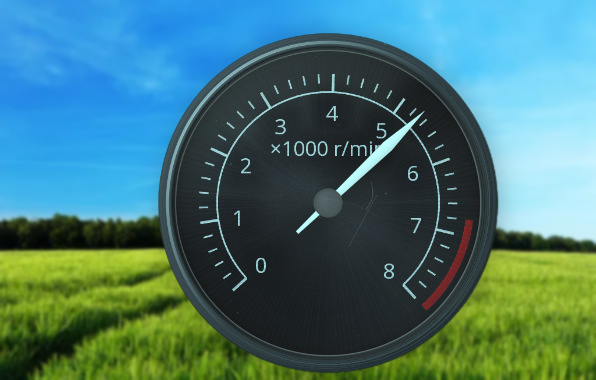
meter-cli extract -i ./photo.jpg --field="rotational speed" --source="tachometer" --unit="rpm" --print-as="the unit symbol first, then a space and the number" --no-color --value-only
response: rpm 5300
